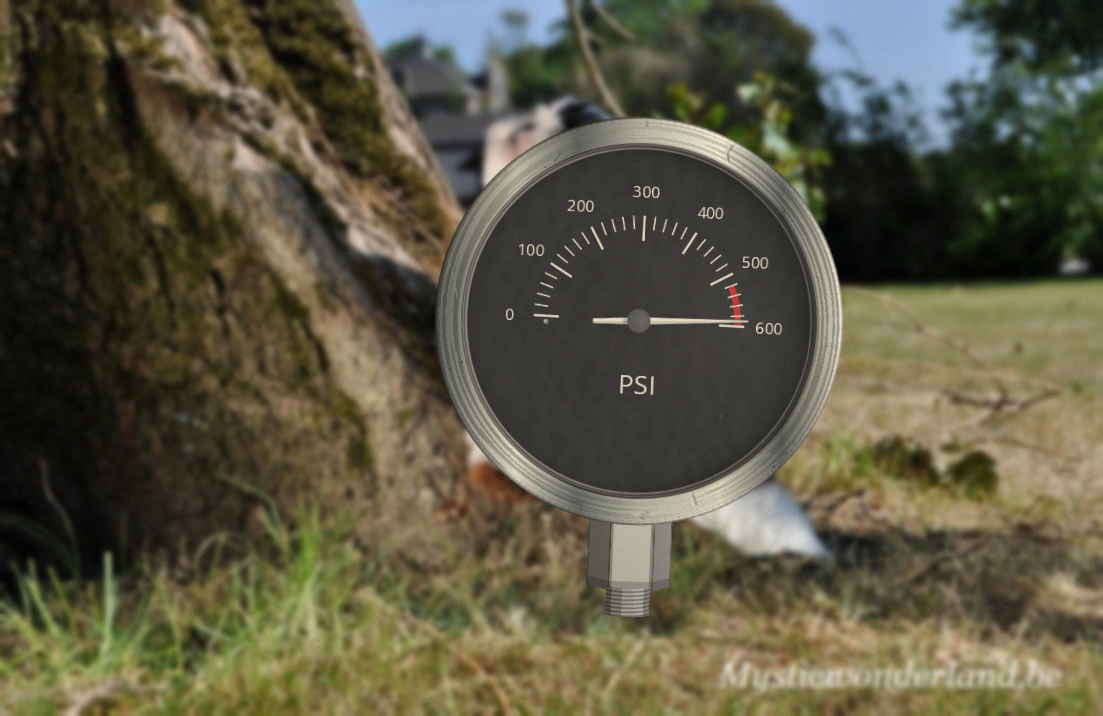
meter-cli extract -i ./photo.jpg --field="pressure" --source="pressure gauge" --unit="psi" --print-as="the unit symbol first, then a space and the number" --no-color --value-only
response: psi 590
